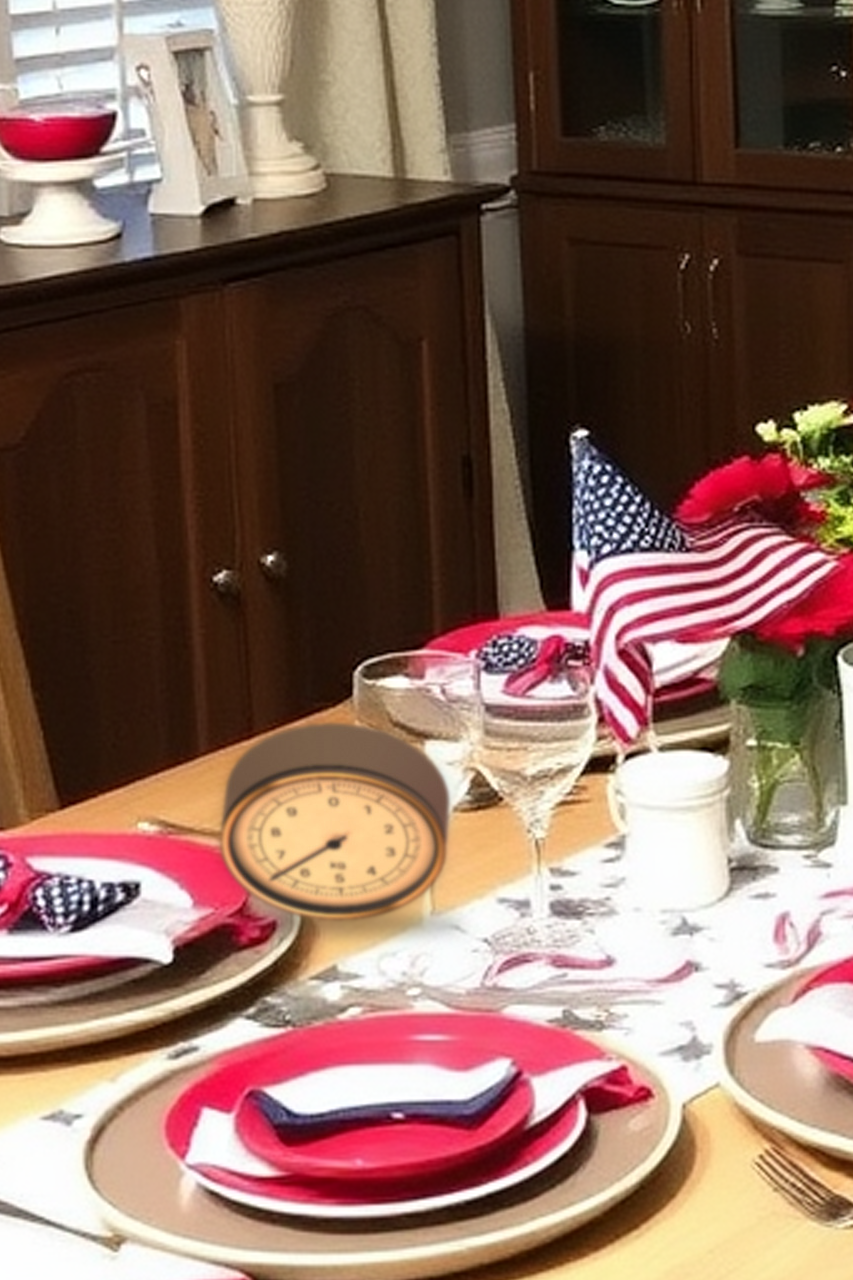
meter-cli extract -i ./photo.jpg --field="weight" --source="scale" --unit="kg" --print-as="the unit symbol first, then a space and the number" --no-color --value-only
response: kg 6.5
